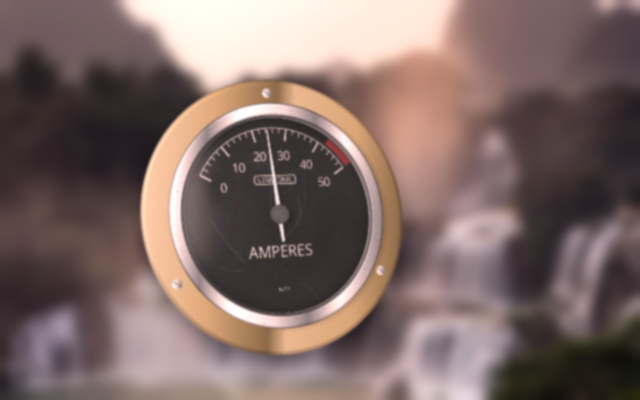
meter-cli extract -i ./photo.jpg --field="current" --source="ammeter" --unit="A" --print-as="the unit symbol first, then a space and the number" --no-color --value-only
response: A 24
